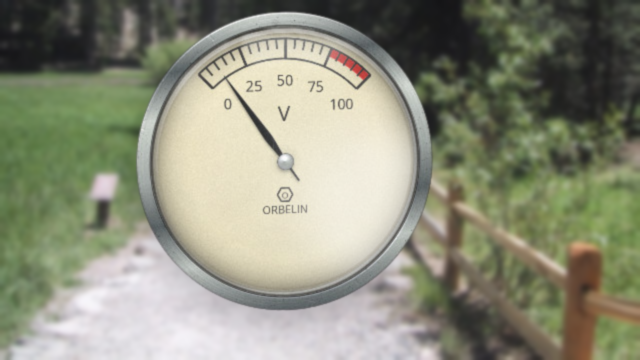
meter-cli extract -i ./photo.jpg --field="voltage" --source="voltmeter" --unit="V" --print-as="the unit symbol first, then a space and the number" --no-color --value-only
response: V 10
